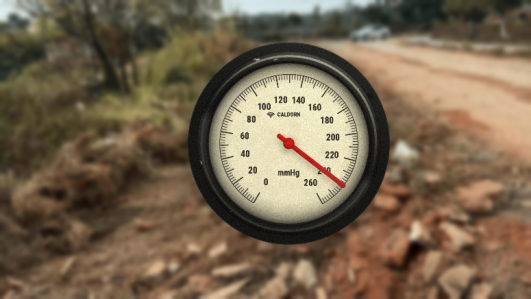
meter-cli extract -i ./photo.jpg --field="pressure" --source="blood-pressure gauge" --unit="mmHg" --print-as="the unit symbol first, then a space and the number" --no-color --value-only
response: mmHg 240
